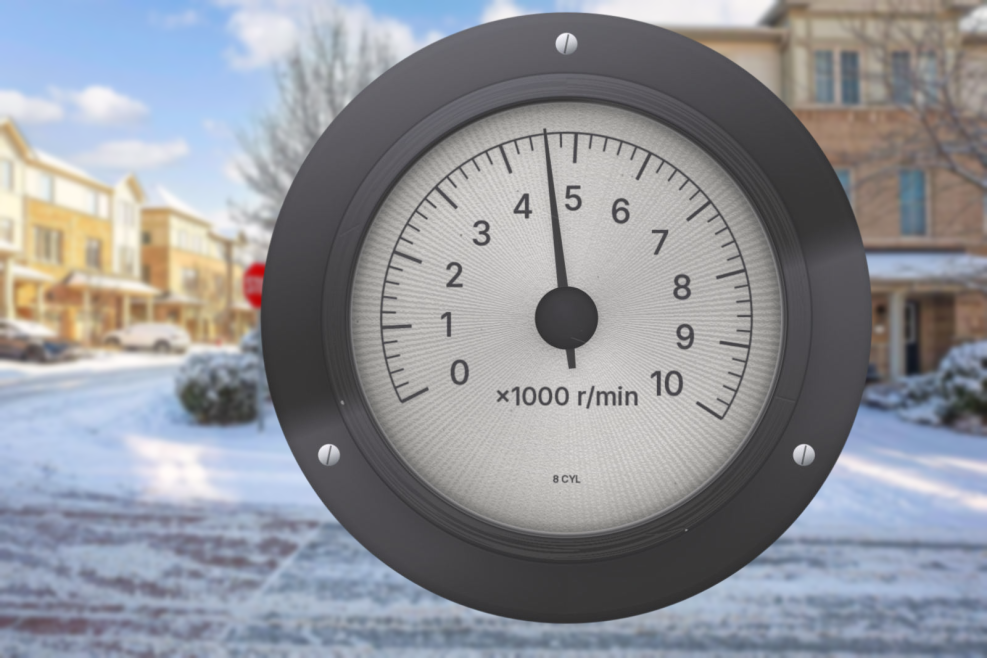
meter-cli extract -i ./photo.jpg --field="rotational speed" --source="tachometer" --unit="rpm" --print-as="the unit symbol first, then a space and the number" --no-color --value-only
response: rpm 4600
